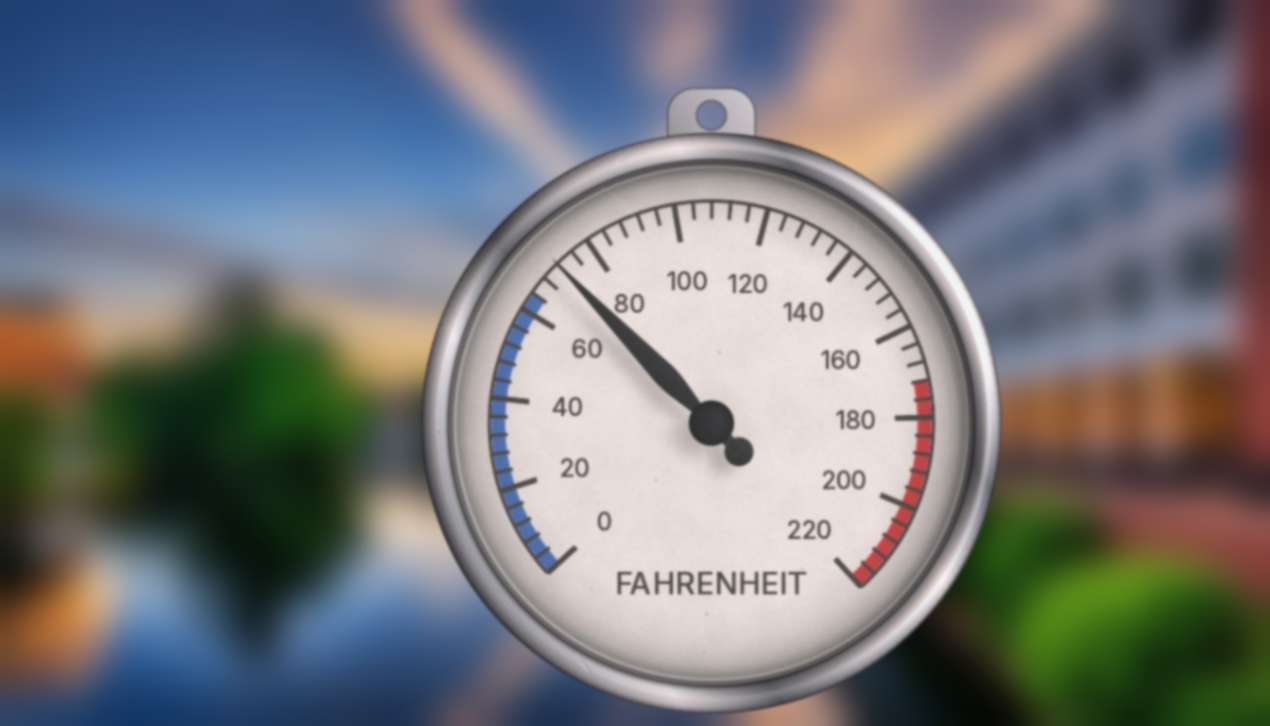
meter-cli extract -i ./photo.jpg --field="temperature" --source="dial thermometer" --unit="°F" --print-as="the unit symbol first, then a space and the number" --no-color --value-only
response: °F 72
